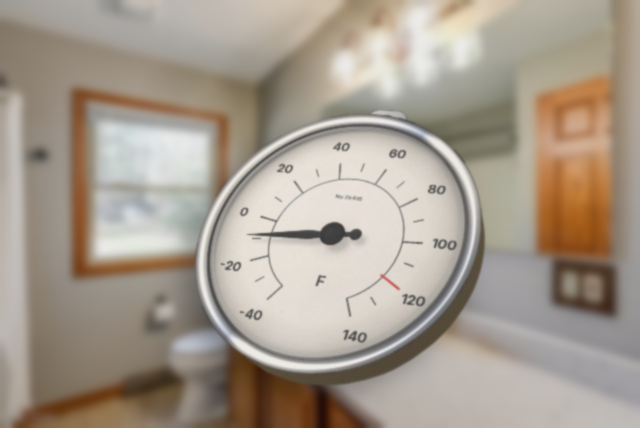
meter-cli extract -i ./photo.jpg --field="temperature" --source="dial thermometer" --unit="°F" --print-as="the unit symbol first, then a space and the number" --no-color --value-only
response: °F -10
